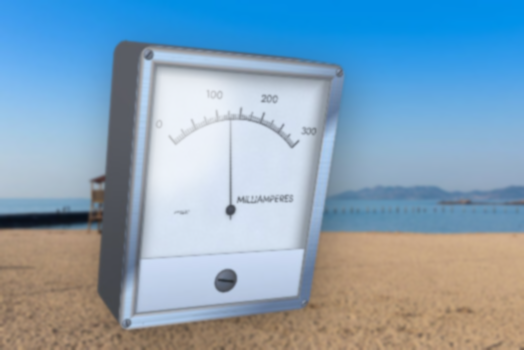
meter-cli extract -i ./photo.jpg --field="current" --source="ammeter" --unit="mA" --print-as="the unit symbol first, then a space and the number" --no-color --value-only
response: mA 125
